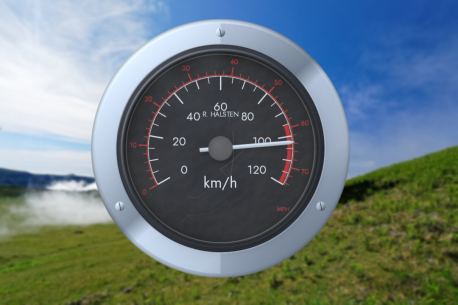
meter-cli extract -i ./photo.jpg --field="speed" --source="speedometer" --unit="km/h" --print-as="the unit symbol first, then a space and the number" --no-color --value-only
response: km/h 102.5
